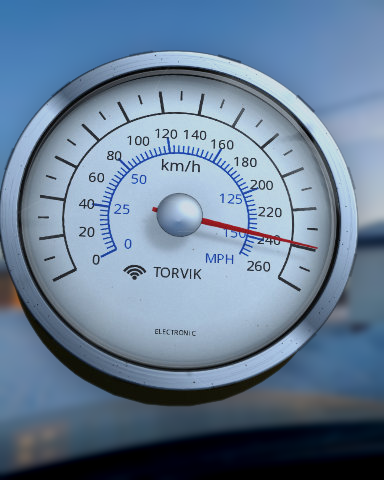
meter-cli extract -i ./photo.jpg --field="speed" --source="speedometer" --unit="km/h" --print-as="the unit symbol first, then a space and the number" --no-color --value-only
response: km/h 240
